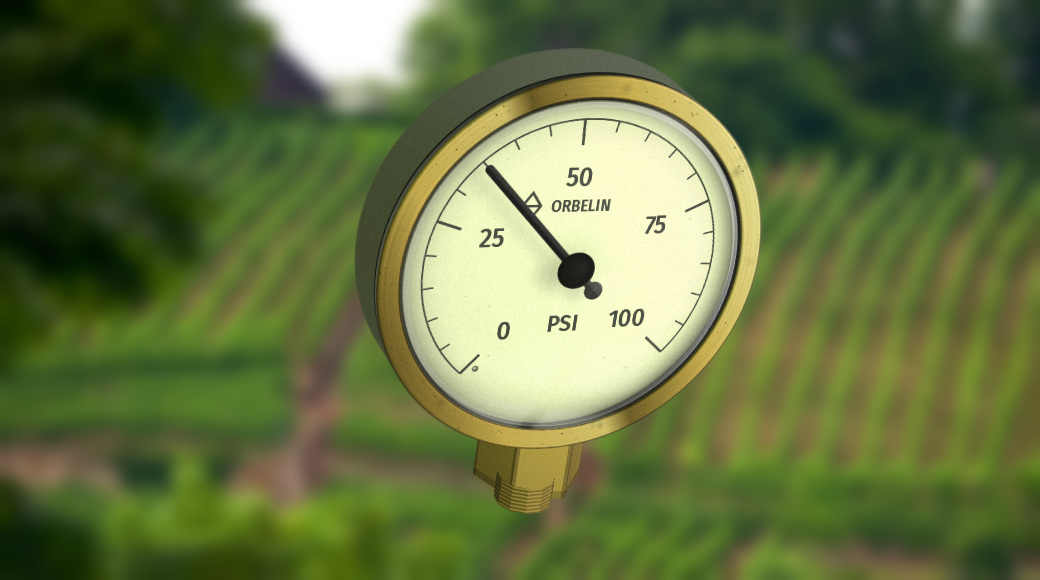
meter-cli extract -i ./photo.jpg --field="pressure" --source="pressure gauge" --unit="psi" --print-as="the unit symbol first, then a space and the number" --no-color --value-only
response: psi 35
